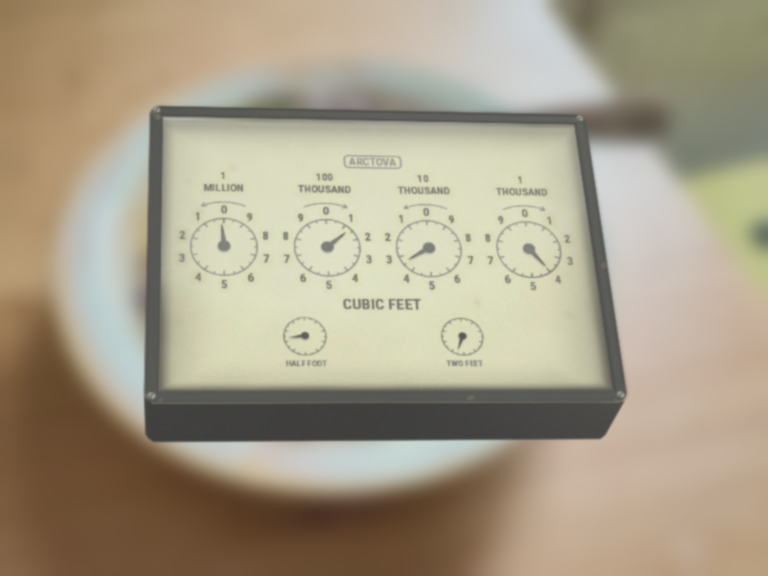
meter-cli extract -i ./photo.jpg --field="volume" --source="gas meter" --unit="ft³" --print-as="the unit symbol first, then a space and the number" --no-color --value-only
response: ft³ 13400
